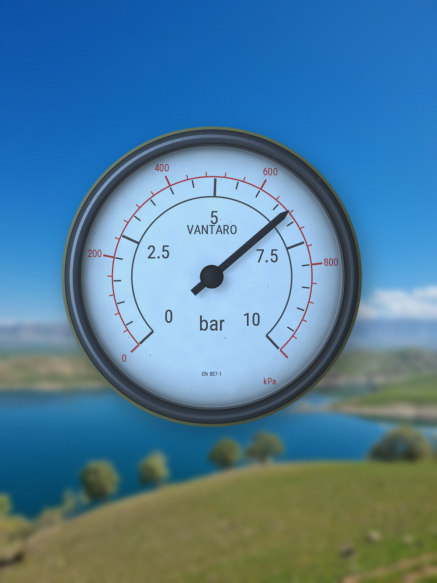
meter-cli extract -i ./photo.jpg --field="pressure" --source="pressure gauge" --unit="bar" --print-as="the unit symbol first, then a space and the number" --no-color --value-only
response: bar 6.75
